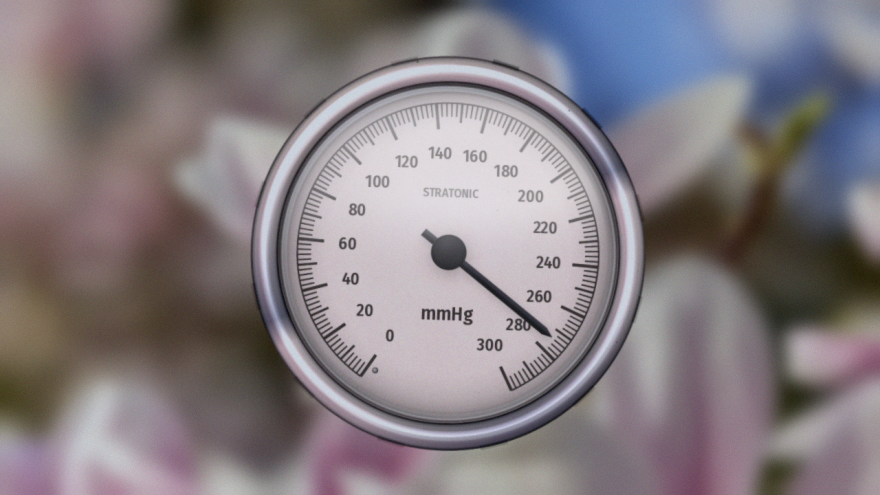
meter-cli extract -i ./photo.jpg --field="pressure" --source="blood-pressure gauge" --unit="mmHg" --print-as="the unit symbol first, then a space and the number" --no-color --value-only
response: mmHg 274
